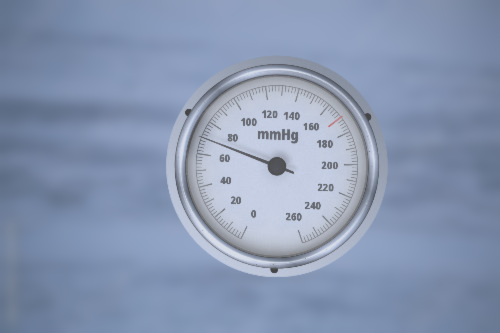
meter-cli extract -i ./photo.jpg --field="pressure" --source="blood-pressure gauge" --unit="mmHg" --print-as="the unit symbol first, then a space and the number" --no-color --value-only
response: mmHg 70
